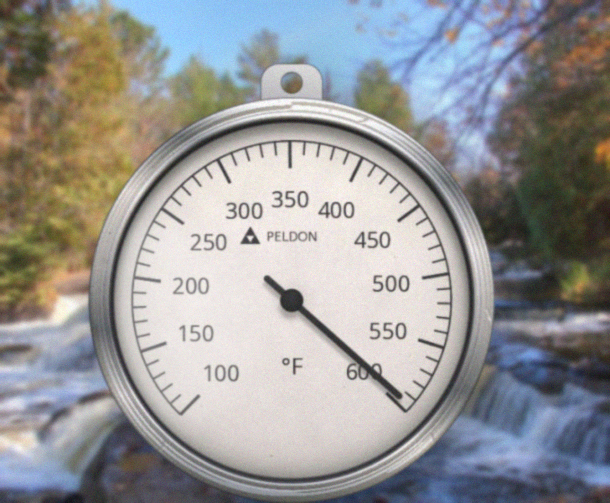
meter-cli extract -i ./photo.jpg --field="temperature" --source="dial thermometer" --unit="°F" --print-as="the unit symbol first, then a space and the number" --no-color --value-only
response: °F 595
